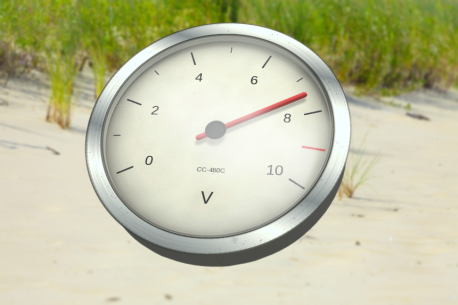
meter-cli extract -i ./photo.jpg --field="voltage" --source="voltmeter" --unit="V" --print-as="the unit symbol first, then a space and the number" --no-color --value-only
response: V 7.5
